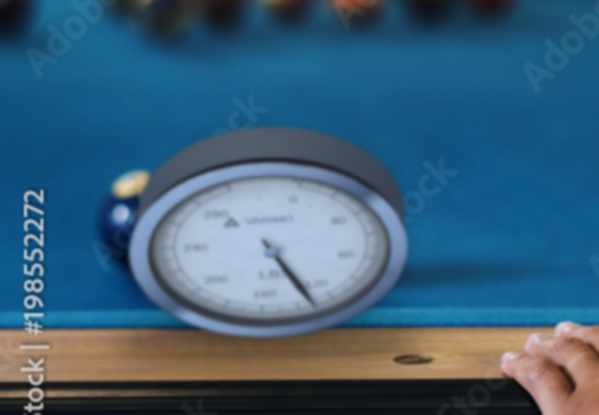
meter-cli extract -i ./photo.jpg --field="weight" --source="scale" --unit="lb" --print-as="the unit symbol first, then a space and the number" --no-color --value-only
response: lb 130
